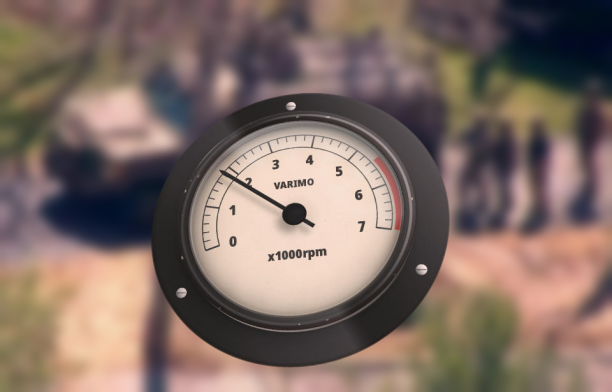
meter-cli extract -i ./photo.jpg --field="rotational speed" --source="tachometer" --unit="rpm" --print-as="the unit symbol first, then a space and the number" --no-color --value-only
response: rpm 1800
